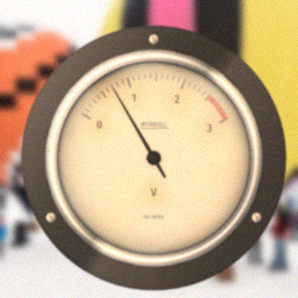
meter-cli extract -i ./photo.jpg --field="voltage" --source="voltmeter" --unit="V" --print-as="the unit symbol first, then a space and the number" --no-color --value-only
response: V 0.7
